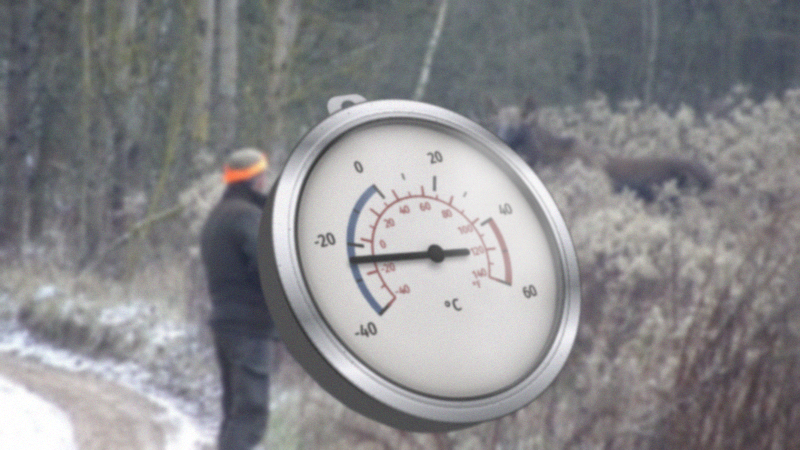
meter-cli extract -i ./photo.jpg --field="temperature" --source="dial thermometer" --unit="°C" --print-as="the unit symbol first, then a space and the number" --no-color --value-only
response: °C -25
